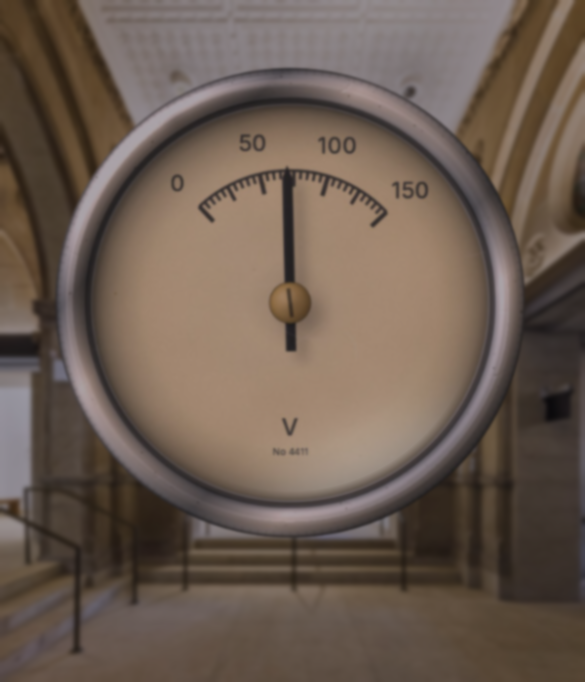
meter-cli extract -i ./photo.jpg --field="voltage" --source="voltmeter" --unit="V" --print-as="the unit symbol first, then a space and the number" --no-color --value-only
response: V 70
